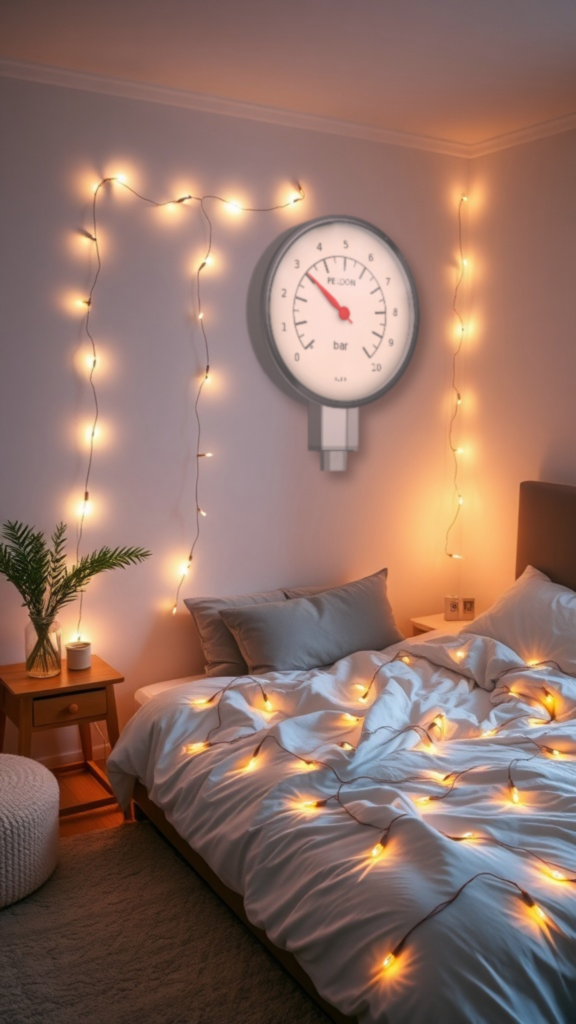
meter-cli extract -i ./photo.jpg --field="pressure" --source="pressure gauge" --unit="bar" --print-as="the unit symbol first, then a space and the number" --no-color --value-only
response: bar 3
